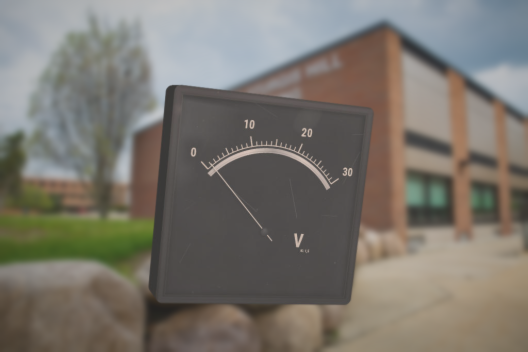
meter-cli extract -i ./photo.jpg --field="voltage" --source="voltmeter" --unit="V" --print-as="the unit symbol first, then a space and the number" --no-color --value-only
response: V 1
